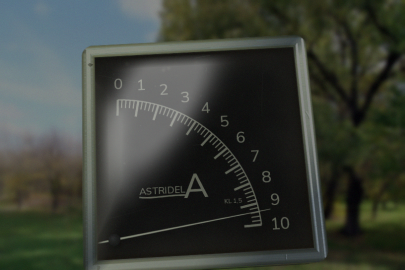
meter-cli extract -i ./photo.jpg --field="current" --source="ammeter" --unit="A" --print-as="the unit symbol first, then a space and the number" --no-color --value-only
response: A 9.4
